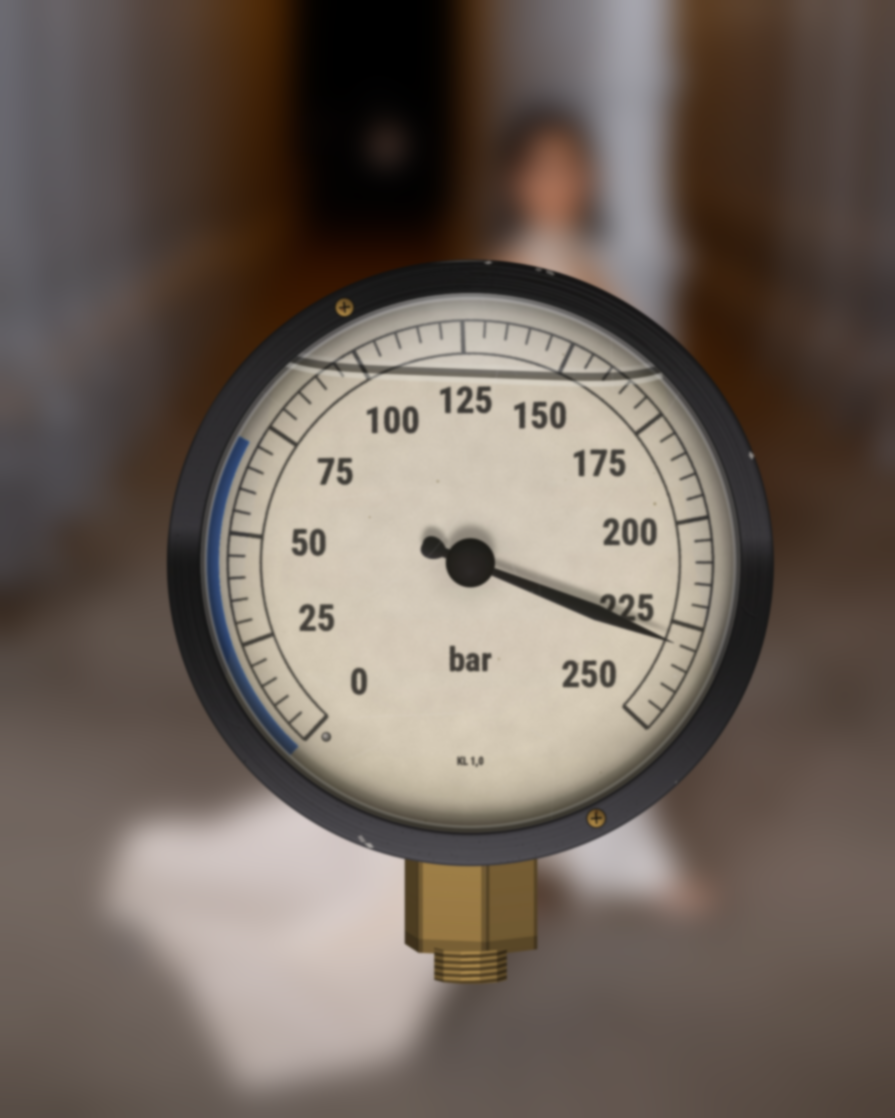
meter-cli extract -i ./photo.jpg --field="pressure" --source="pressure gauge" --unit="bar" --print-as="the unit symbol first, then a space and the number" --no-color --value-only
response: bar 230
